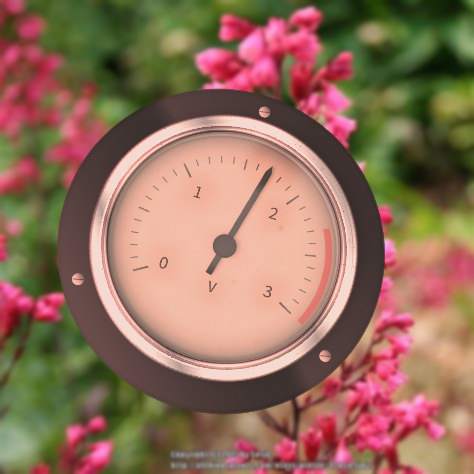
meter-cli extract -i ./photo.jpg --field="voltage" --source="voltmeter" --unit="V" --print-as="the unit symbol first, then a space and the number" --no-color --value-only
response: V 1.7
